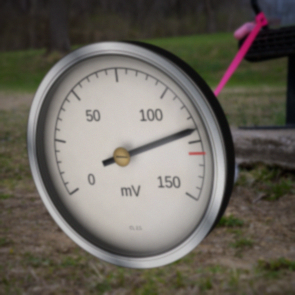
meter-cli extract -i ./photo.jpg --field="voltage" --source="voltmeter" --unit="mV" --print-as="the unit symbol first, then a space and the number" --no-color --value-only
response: mV 120
